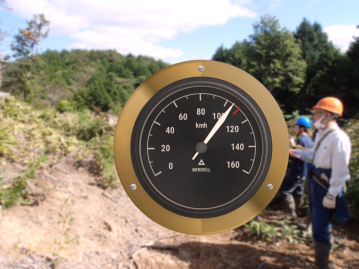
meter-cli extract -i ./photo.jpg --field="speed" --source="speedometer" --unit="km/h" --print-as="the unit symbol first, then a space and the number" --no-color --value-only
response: km/h 105
